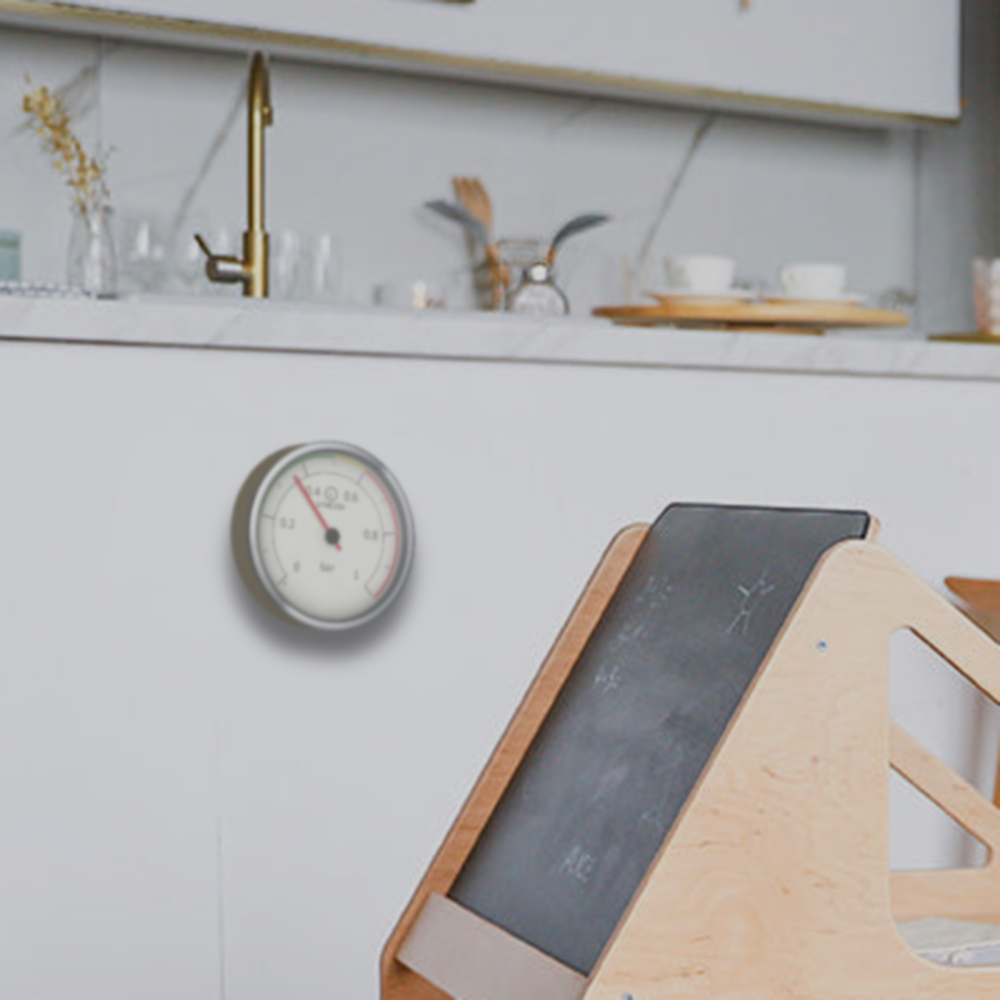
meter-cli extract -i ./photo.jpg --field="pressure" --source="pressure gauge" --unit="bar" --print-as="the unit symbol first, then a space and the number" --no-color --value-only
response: bar 0.35
